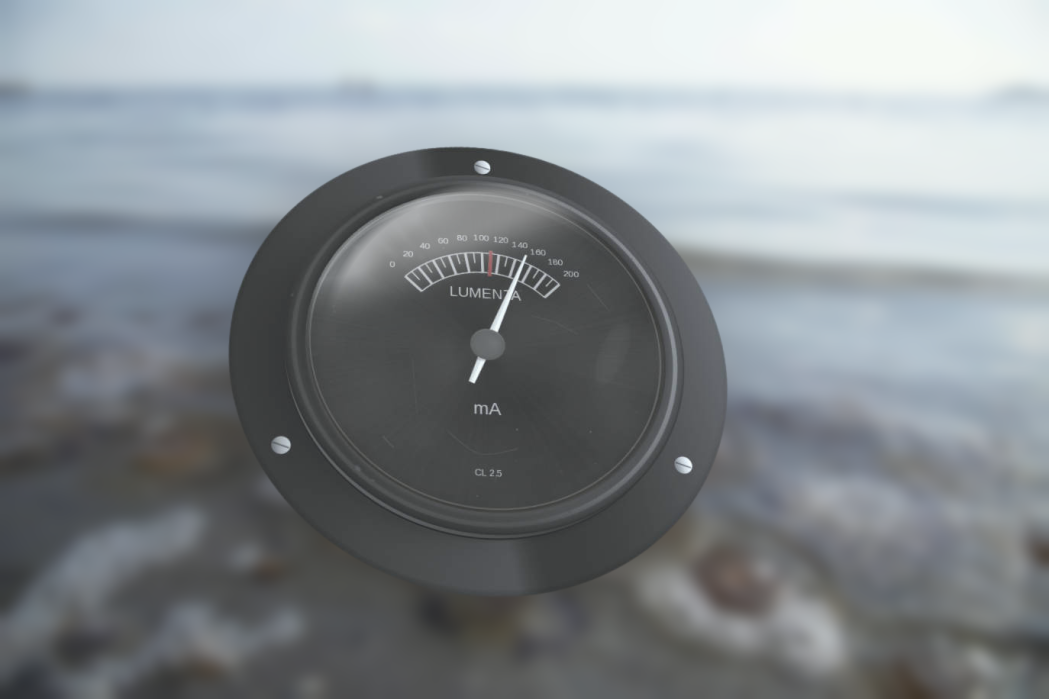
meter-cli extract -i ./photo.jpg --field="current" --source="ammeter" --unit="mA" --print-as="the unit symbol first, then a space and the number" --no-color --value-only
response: mA 150
